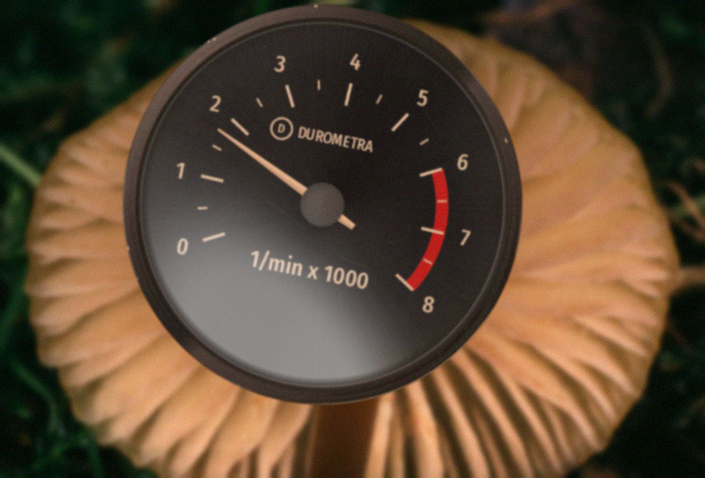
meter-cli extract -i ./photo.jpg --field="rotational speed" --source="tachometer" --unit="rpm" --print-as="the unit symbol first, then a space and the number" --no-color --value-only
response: rpm 1750
